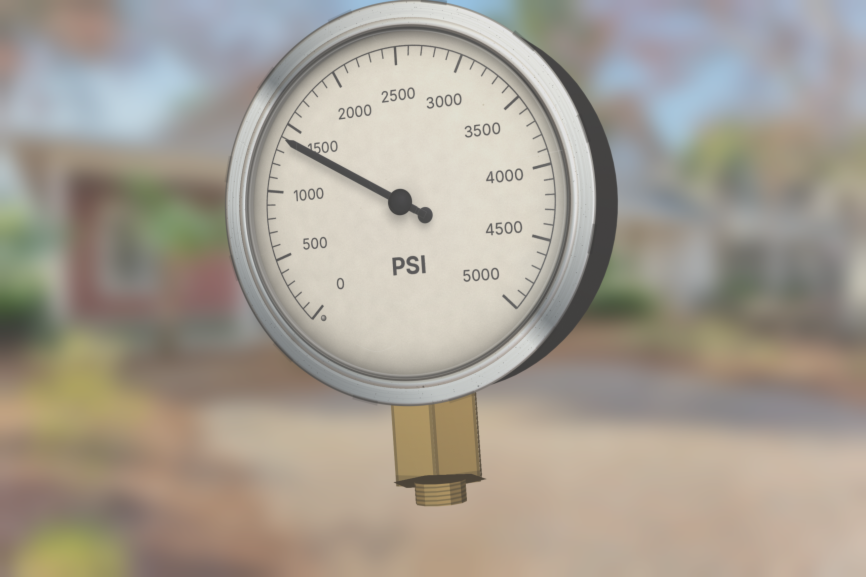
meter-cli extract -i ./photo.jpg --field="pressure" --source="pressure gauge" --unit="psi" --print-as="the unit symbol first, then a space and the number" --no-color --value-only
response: psi 1400
